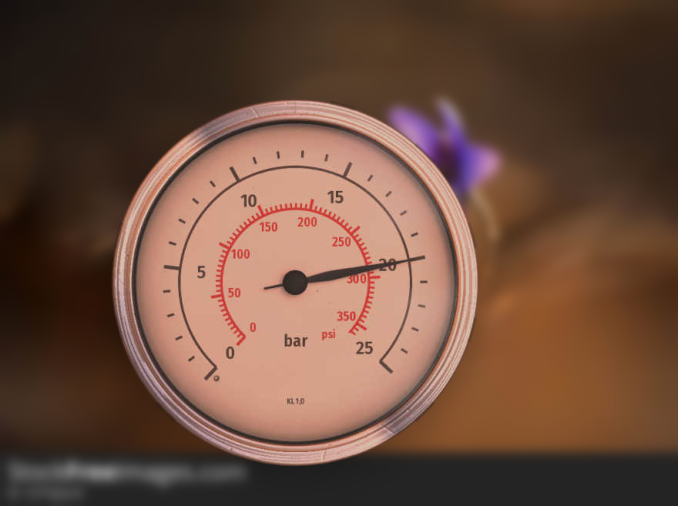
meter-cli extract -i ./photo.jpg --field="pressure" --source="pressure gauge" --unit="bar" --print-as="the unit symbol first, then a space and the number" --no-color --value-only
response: bar 20
